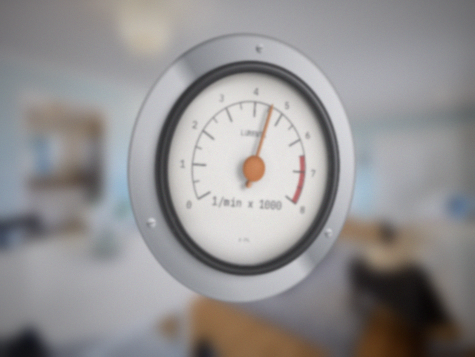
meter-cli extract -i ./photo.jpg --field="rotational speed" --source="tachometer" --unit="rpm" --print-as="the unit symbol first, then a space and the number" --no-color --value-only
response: rpm 4500
